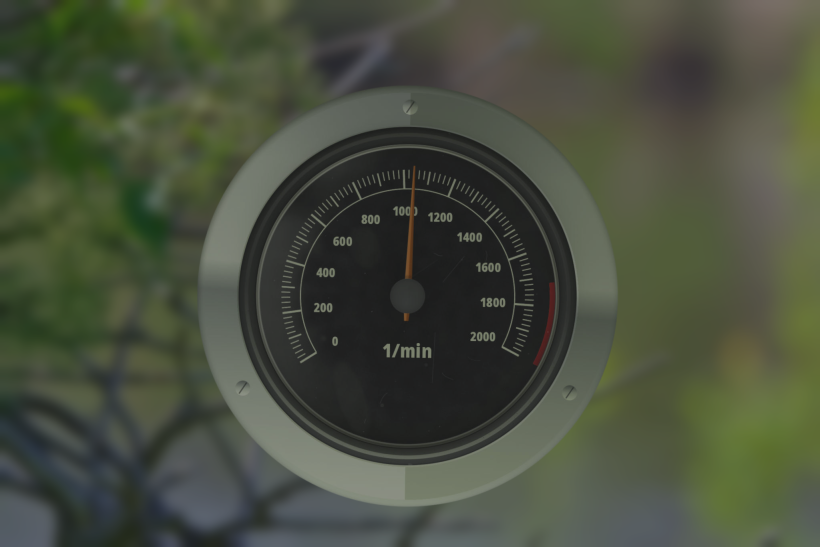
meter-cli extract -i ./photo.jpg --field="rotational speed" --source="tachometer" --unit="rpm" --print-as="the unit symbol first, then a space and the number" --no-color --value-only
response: rpm 1040
